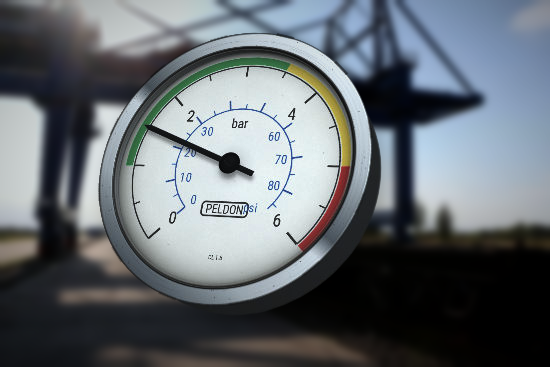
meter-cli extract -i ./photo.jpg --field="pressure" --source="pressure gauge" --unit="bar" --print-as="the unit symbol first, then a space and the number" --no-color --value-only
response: bar 1.5
